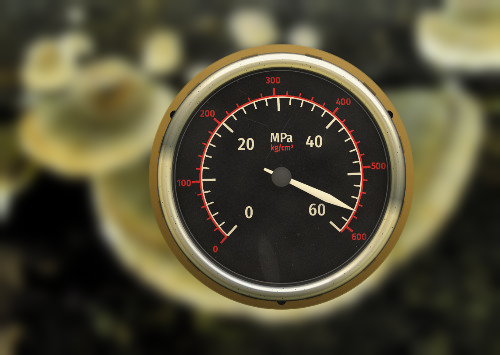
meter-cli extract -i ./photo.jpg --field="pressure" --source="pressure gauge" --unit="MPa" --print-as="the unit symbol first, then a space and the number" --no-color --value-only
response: MPa 56
